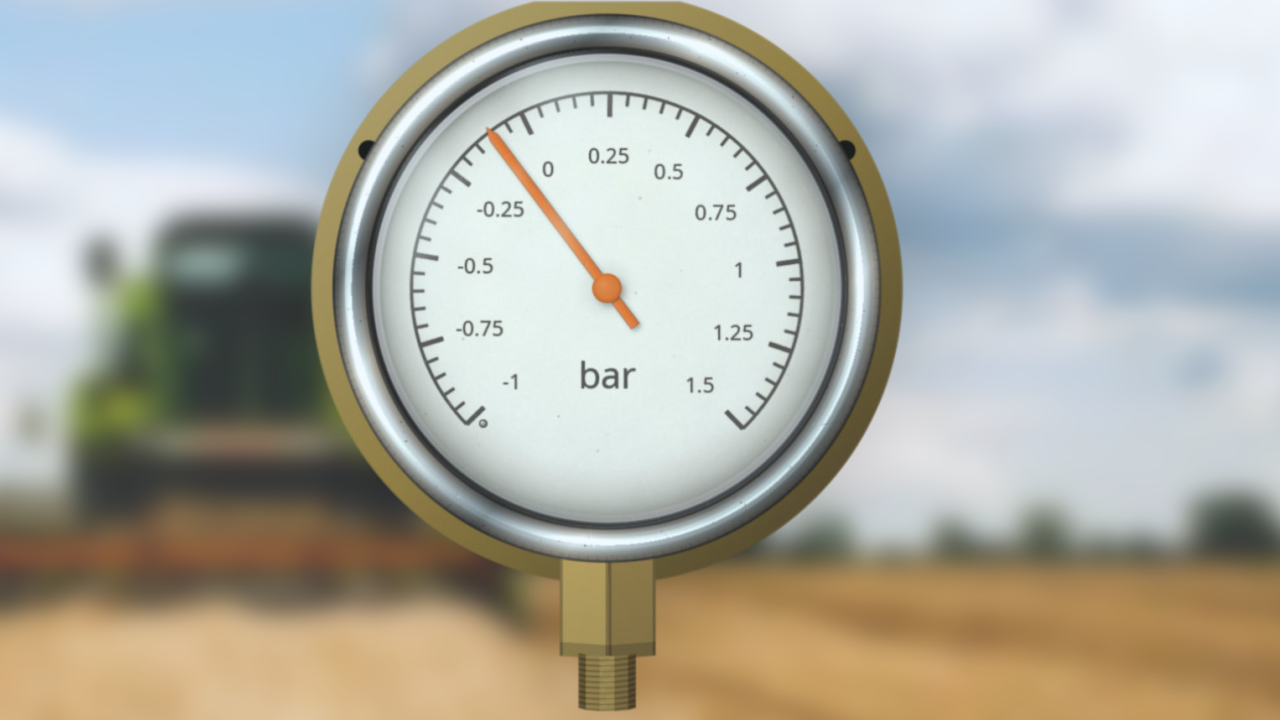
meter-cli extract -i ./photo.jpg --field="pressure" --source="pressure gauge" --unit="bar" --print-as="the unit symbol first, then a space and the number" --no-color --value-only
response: bar -0.1
